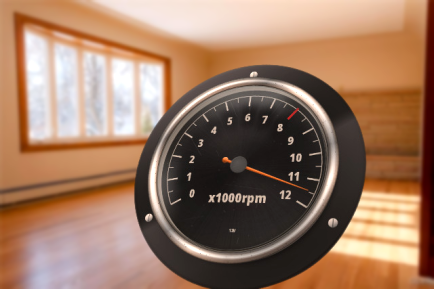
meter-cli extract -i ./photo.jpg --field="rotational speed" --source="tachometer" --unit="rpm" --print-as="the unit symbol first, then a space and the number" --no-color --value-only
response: rpm 11500
